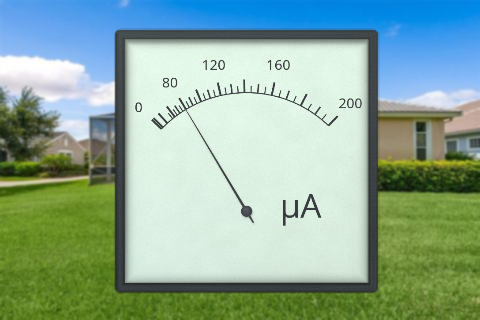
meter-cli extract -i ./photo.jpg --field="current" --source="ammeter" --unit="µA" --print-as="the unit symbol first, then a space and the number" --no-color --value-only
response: µA 80
